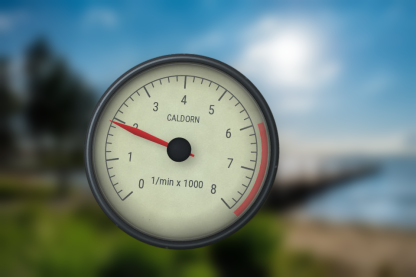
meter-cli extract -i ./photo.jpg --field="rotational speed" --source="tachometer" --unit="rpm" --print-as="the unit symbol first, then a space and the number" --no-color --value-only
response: rpm 1900
